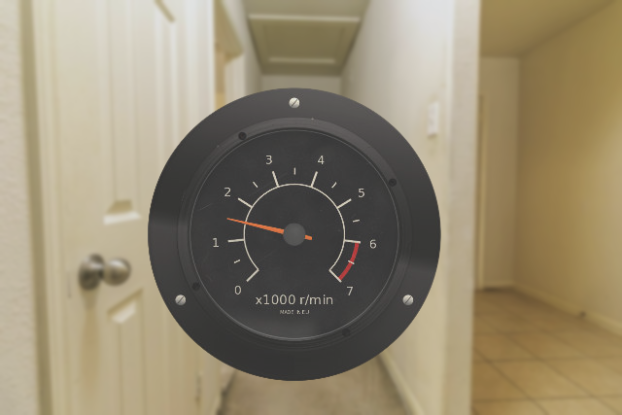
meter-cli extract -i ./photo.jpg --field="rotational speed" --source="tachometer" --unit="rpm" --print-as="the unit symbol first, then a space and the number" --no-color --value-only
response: rpm 1500
